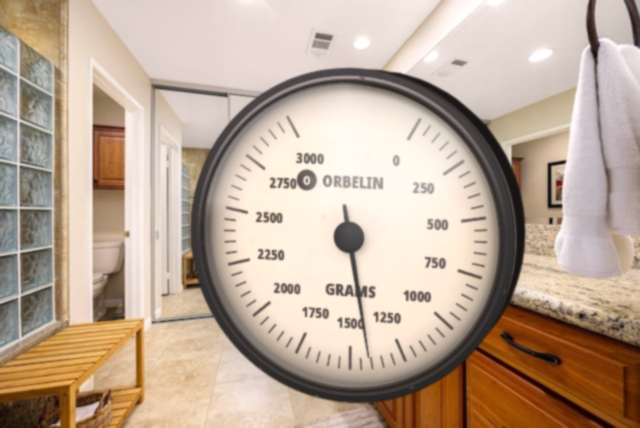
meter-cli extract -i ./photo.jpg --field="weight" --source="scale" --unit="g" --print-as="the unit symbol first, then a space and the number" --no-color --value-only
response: g 1400
